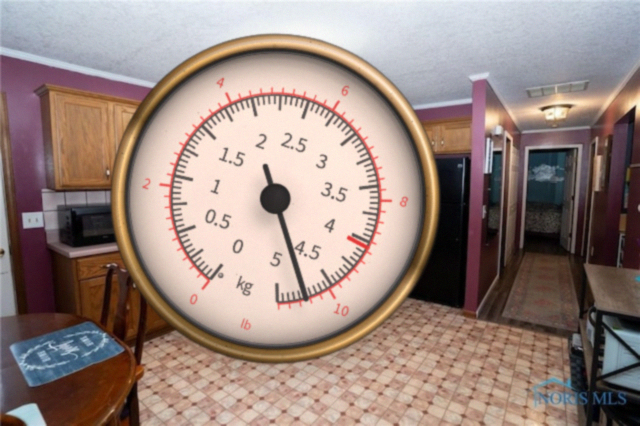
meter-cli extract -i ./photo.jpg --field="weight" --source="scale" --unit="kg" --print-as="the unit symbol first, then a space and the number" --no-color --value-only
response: kg 4.75
